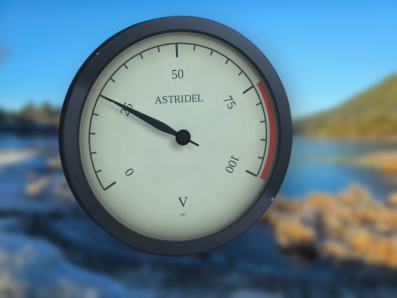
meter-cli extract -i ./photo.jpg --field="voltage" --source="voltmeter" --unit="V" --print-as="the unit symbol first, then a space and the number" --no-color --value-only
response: V 25
